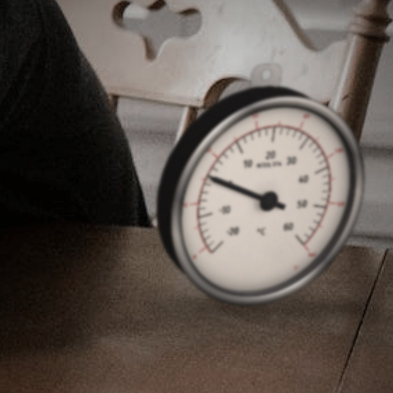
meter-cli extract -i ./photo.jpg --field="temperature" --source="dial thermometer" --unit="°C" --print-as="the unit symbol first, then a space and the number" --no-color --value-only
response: °C 0
